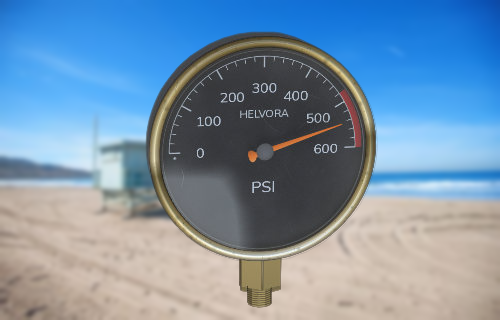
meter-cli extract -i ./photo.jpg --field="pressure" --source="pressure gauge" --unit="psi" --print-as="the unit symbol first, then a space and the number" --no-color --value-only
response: psi 540
